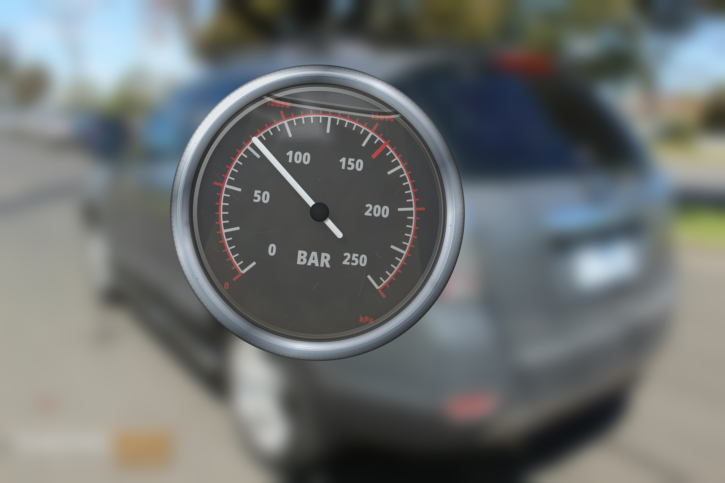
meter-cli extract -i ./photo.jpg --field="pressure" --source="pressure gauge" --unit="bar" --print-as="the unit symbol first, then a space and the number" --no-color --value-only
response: bar 80
